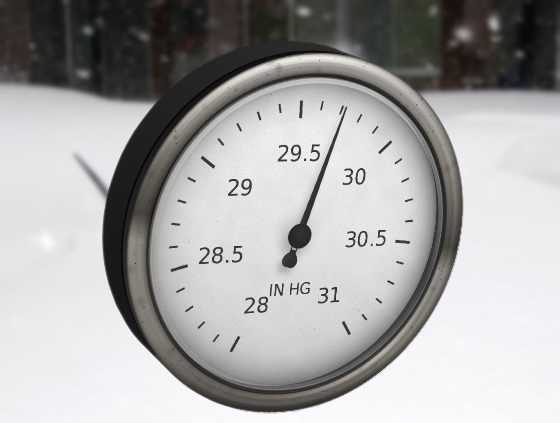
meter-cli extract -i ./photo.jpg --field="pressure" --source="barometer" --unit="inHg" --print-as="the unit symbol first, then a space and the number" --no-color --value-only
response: inHg 29.7
